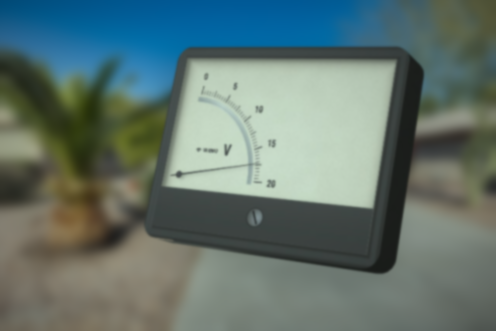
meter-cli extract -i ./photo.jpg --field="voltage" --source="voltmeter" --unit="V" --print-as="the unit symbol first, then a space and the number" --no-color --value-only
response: V 17.5
